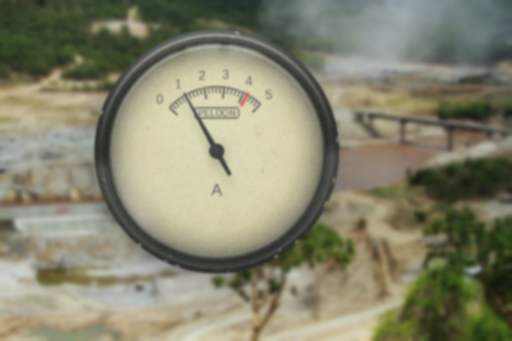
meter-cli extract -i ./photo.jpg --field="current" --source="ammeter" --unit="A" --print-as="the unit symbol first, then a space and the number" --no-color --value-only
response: A 1
